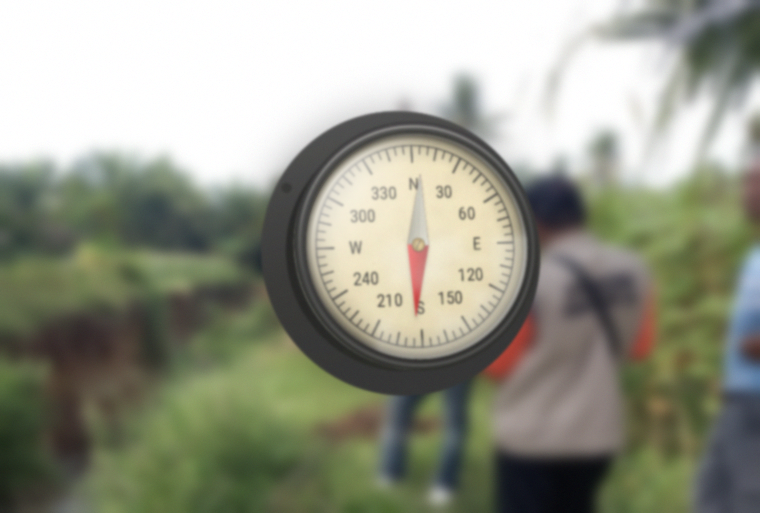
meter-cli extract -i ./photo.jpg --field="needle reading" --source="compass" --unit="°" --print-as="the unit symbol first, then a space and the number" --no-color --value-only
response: ° 185
